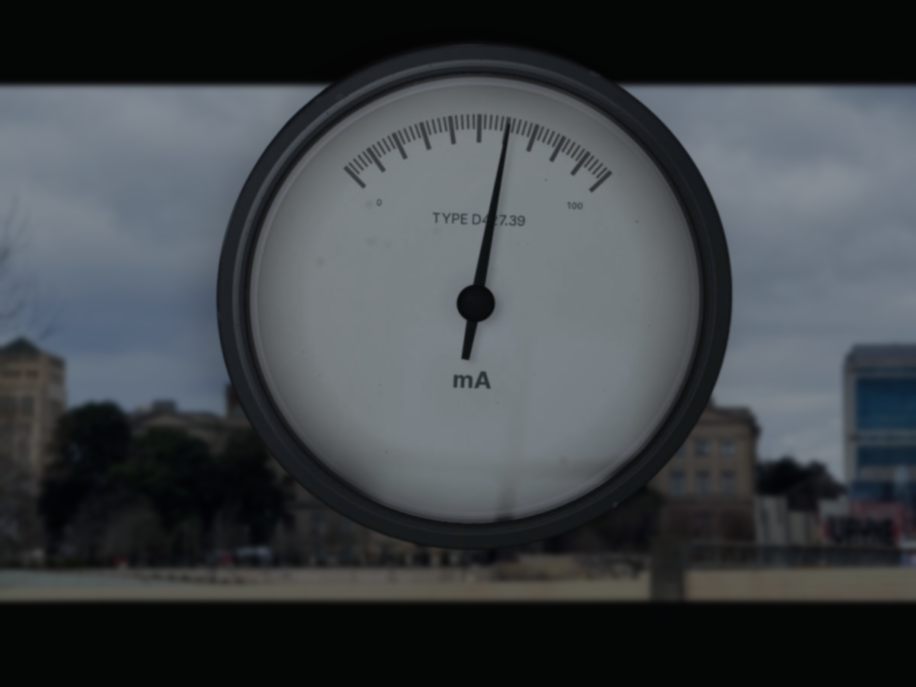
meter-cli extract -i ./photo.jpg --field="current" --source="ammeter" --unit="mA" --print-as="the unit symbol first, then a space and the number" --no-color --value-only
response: mA 60
